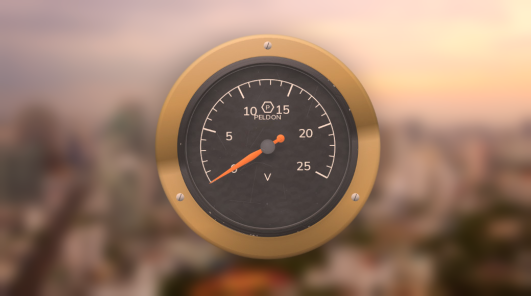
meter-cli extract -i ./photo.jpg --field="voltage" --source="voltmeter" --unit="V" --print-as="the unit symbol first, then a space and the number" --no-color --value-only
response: V 0
